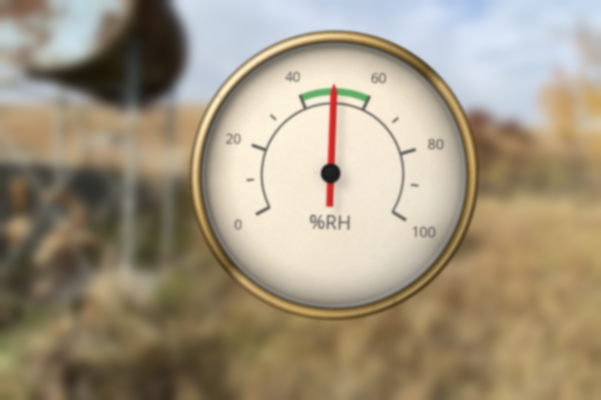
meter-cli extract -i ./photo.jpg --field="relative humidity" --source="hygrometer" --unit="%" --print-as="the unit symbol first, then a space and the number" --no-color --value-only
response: % 50
